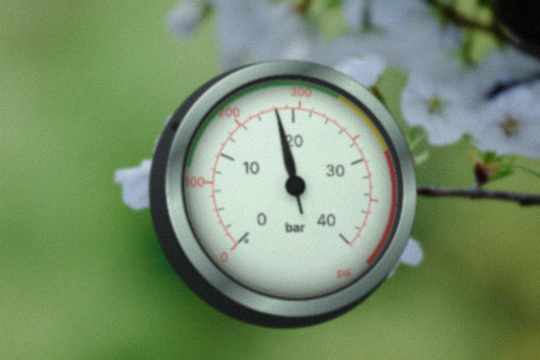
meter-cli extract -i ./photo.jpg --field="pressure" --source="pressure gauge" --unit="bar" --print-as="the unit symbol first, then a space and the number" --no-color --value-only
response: bar 18
